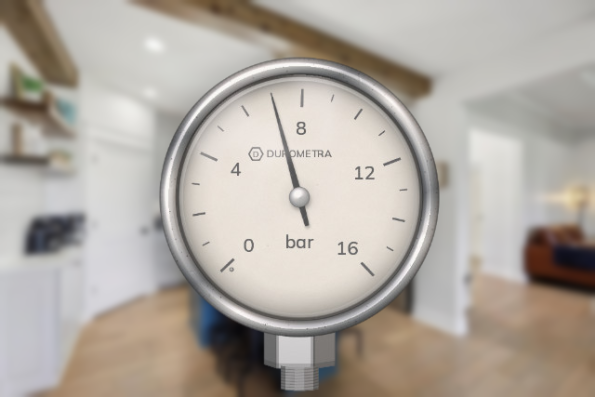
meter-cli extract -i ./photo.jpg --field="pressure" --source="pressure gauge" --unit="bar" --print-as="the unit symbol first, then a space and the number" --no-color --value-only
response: bar 7
